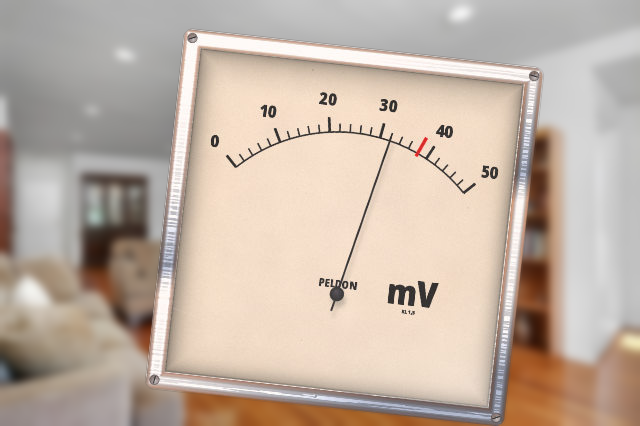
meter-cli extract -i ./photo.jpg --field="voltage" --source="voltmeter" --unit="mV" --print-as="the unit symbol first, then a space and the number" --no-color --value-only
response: mV 32
